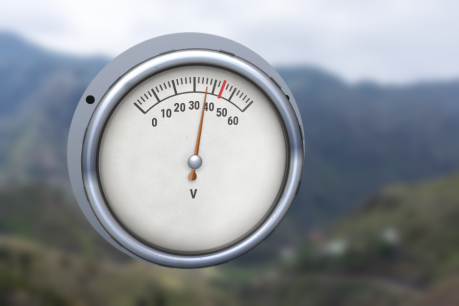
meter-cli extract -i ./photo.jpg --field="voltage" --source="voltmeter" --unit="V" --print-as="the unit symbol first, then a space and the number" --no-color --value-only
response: V 36
